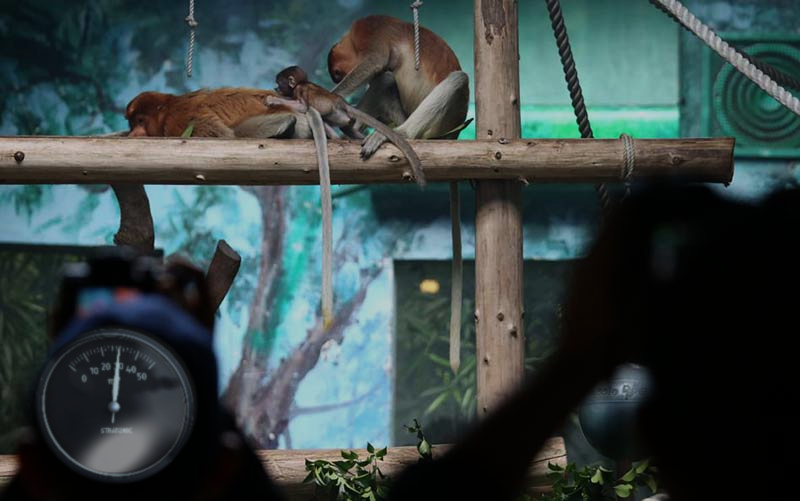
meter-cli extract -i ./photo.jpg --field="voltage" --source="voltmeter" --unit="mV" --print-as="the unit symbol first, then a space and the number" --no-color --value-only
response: mV 30
